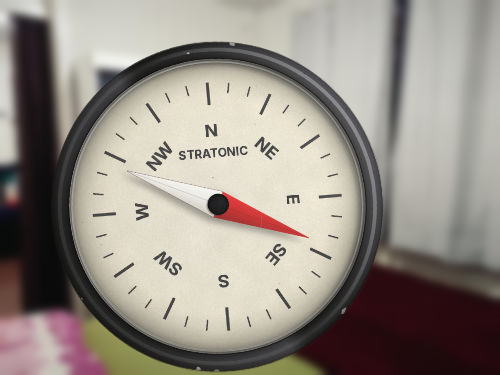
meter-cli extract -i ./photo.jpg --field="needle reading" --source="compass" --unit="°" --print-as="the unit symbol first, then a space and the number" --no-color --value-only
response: ° 115
